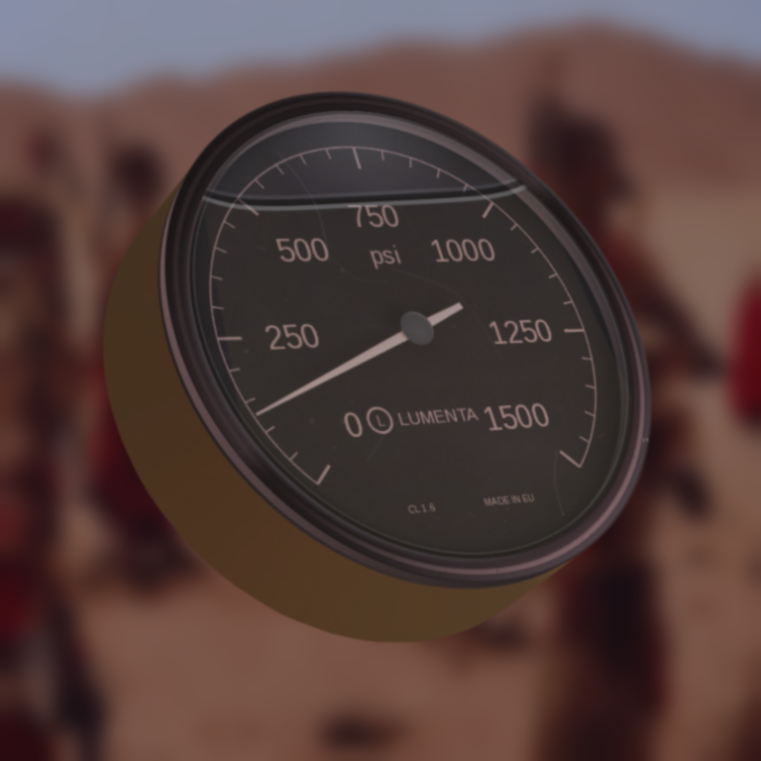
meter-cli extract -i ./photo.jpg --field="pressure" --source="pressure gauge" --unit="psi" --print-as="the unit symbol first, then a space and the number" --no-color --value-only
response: psi 125
